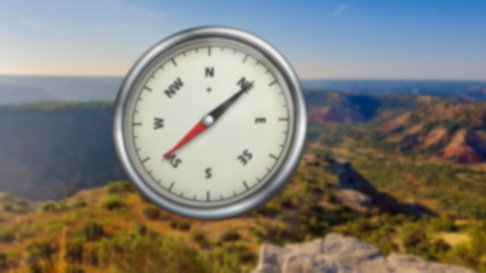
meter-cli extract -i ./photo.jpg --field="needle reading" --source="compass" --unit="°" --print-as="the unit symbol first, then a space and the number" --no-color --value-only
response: ° 230
